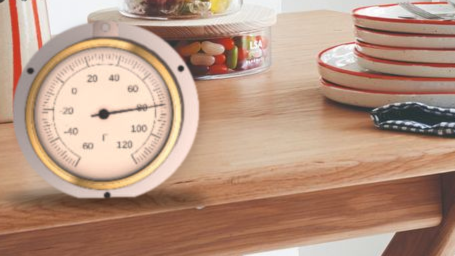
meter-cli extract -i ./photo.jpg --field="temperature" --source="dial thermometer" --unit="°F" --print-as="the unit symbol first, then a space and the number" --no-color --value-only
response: °F 80
